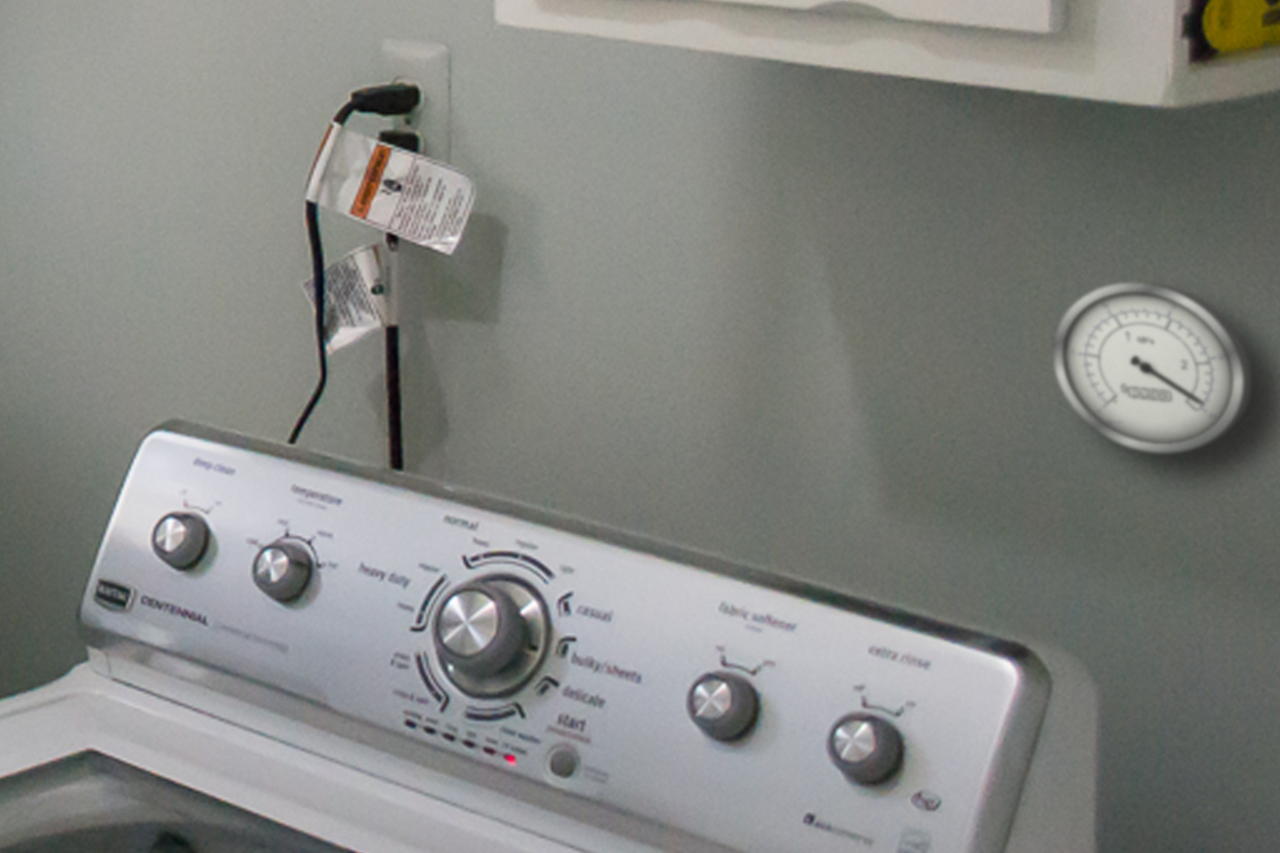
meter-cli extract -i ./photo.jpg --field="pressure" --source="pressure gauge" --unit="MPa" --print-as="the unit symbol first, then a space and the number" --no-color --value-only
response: MPa 2.4
